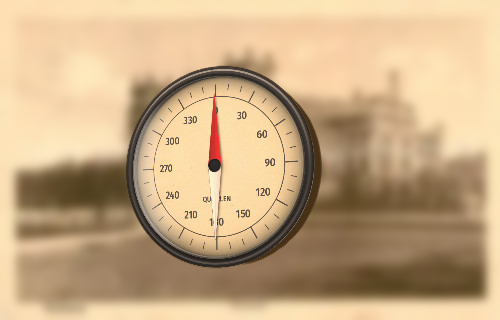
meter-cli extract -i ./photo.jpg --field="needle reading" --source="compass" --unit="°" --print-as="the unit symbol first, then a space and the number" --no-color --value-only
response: ° 0
